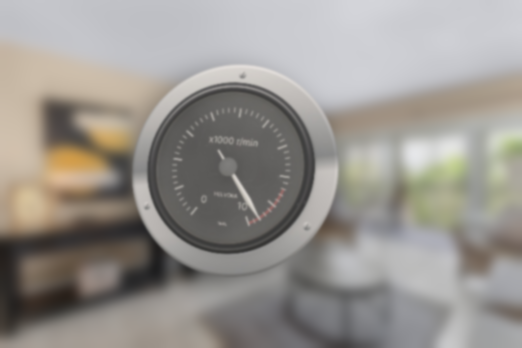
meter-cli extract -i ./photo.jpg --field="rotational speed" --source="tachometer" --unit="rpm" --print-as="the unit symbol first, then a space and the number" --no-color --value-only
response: rpm 9600
